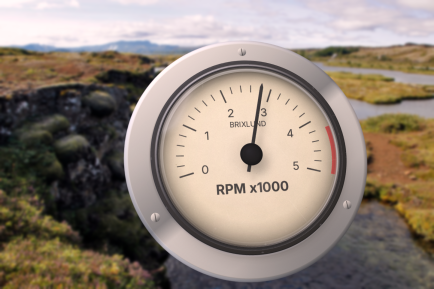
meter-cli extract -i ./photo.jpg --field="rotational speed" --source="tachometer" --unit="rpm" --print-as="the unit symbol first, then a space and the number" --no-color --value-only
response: rpm 2800
